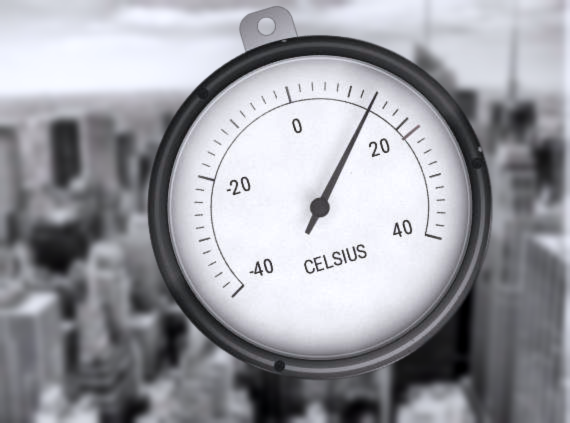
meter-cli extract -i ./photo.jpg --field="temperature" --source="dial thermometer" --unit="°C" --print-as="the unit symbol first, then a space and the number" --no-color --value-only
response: °C 14
